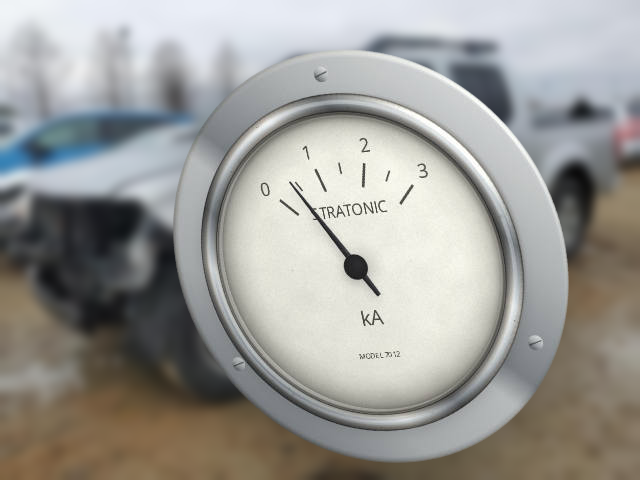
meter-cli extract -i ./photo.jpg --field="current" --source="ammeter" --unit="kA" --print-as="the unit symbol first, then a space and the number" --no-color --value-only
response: kA 0.5
